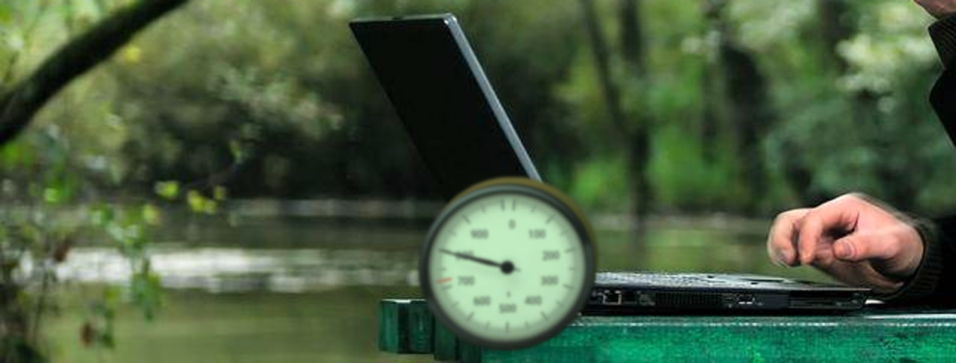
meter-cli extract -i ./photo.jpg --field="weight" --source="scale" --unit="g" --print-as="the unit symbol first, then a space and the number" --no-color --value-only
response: g 800
